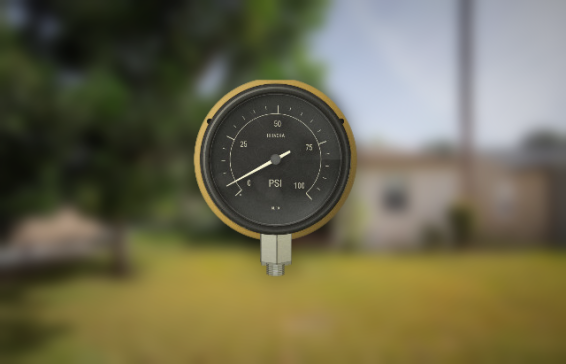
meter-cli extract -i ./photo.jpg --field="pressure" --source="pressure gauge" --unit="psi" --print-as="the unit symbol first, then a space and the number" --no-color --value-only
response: psi 5
